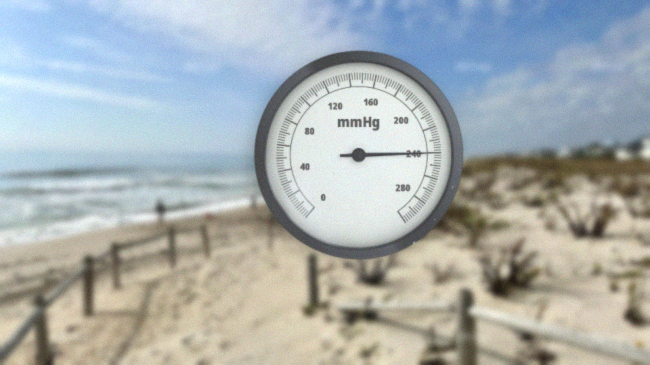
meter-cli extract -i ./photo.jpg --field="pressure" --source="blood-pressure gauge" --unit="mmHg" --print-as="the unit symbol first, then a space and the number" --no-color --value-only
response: mmHg 240
